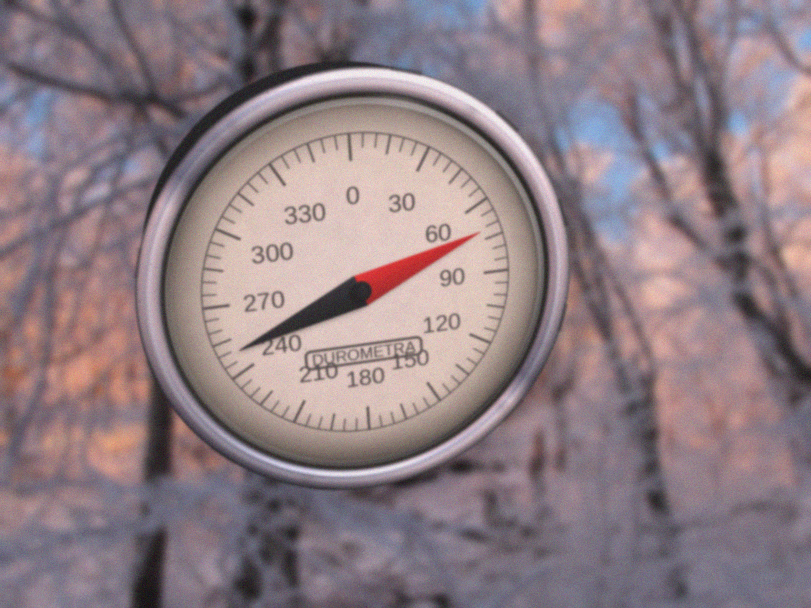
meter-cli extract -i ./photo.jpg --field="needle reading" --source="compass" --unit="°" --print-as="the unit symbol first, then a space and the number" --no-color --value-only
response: ° 70
